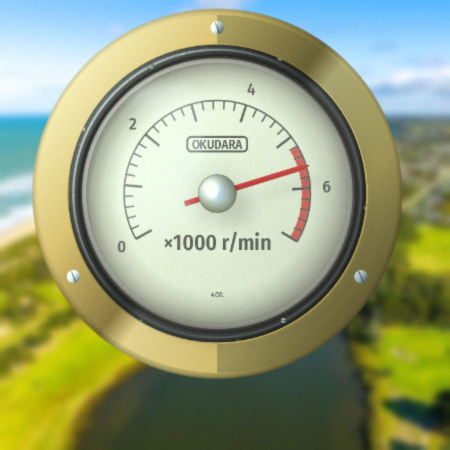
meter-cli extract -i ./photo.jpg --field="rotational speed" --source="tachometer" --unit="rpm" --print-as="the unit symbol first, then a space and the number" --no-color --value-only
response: rpm 5600
